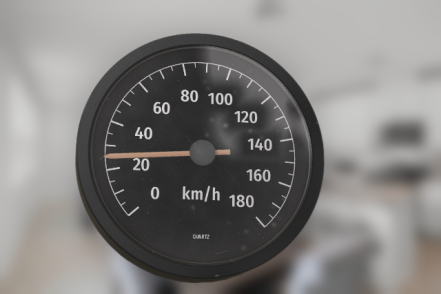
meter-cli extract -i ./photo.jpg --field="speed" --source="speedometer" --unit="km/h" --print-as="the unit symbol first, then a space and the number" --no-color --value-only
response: km/h 25
